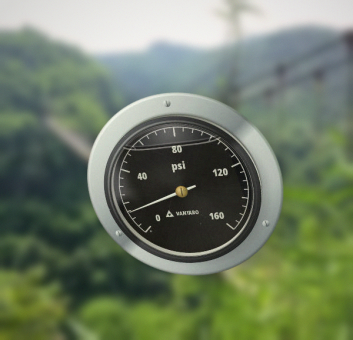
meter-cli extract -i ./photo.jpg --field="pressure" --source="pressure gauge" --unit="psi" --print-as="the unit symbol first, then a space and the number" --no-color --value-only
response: psi 15
